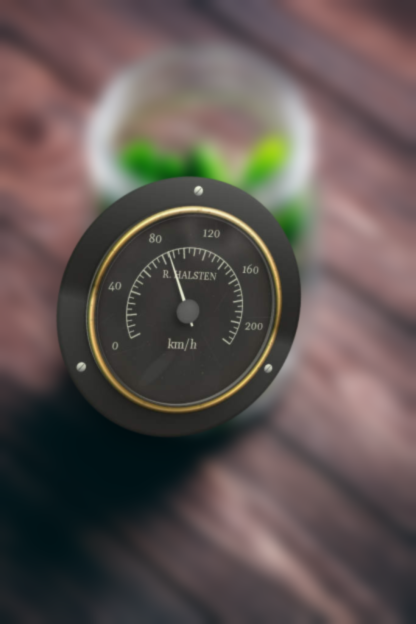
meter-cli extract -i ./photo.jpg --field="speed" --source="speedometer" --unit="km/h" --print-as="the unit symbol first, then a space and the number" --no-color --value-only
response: km/h 85
